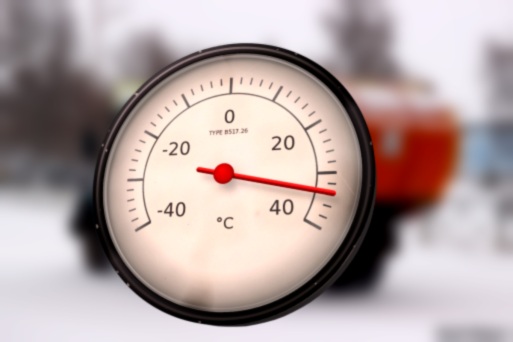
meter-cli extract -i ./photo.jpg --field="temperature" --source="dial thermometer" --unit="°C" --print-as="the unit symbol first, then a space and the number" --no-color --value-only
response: °C 34
